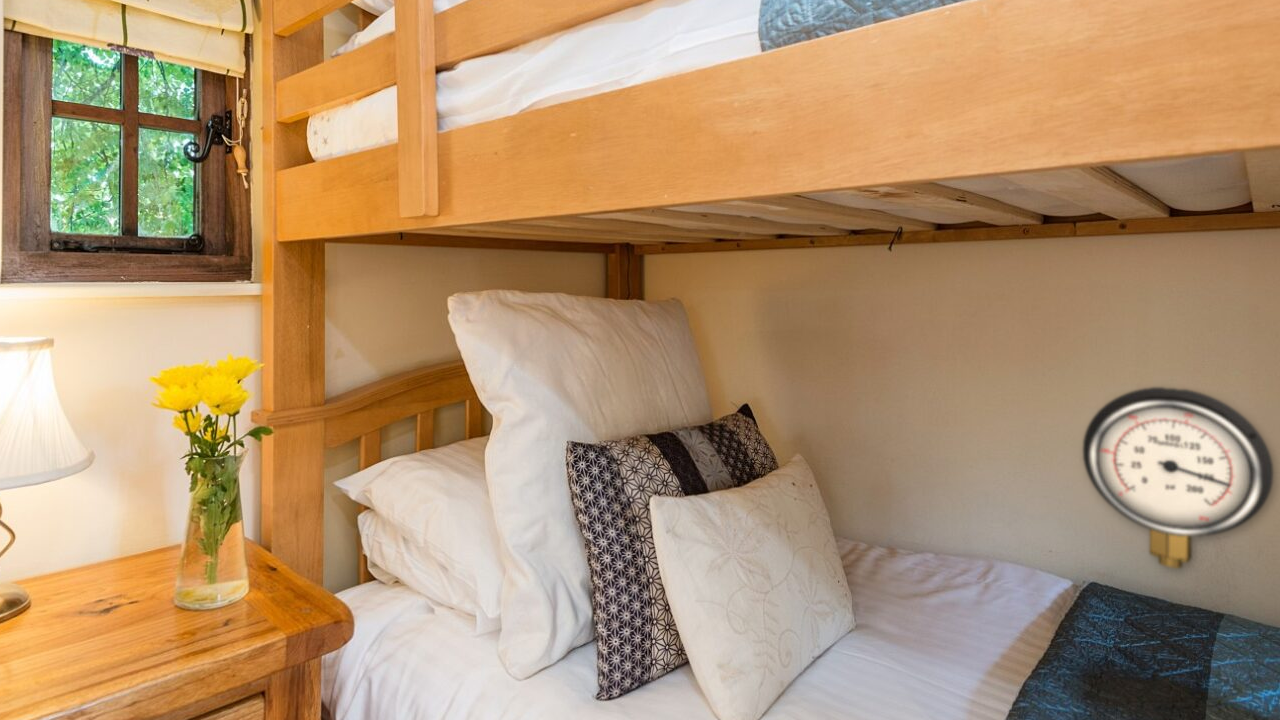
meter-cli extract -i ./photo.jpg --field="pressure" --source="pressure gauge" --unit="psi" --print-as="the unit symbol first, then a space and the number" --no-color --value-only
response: psi 175
